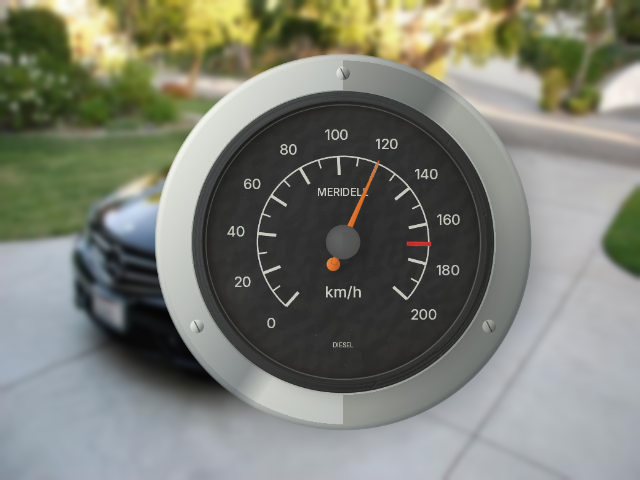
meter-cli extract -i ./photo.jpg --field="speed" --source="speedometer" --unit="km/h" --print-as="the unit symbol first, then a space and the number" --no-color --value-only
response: km/h 120
